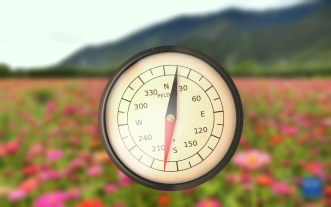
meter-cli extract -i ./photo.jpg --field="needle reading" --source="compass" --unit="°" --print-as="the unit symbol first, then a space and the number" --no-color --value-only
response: ° 195
